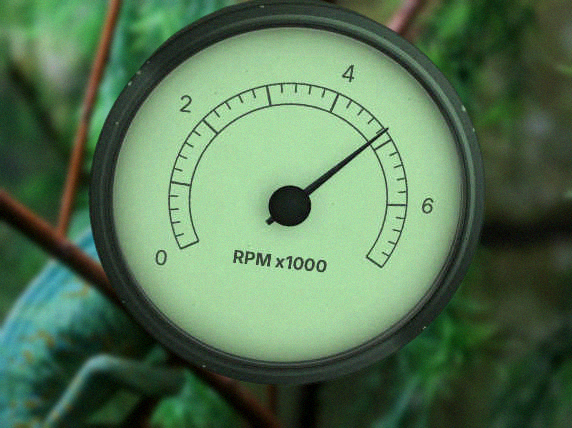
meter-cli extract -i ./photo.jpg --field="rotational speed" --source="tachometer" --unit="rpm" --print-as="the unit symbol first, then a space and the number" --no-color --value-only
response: rpm 4800
